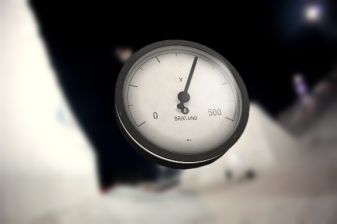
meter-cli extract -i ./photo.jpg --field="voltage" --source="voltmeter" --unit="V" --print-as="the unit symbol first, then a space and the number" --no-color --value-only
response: V 300
